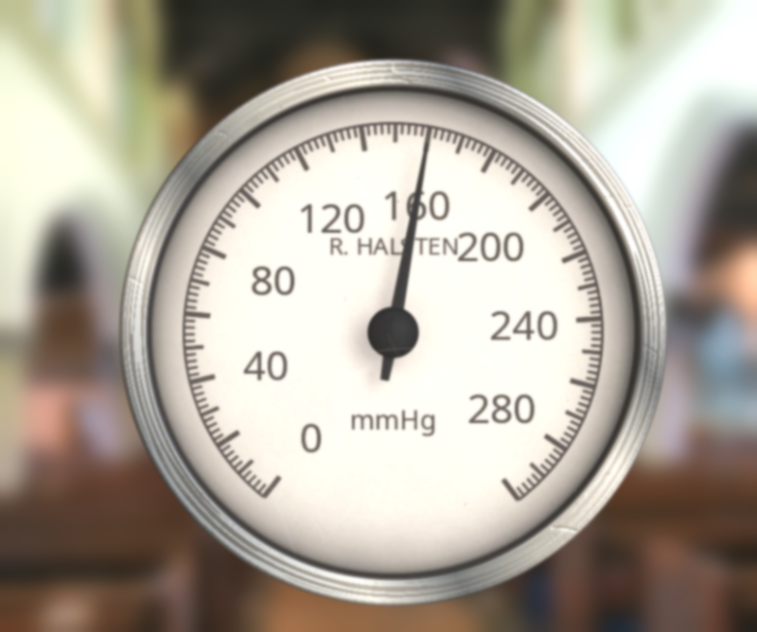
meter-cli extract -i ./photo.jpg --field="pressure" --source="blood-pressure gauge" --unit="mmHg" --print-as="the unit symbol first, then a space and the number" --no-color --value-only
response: mmHg 160
